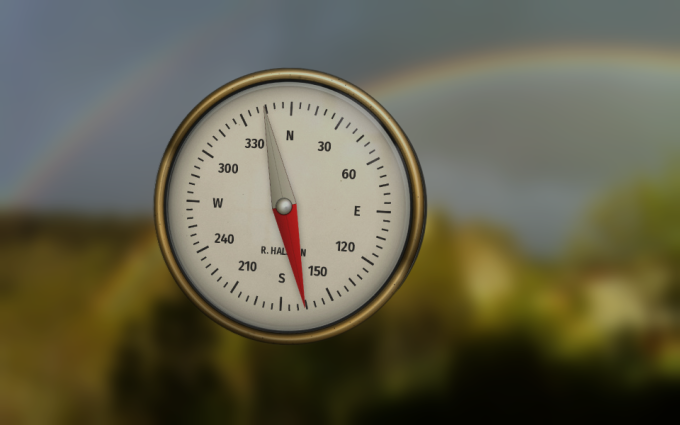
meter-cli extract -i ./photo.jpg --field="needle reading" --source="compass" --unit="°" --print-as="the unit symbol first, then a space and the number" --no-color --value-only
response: ° 165
